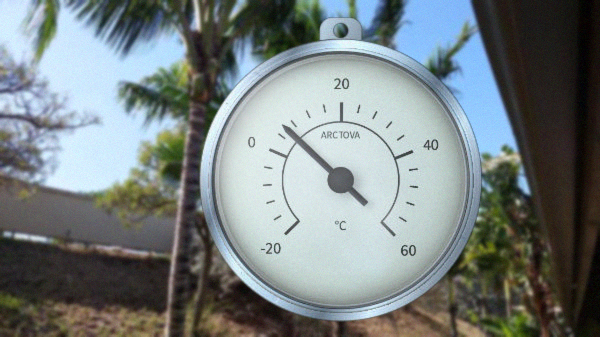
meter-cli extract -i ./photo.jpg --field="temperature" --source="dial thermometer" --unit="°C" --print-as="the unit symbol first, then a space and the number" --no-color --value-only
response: °C 6
